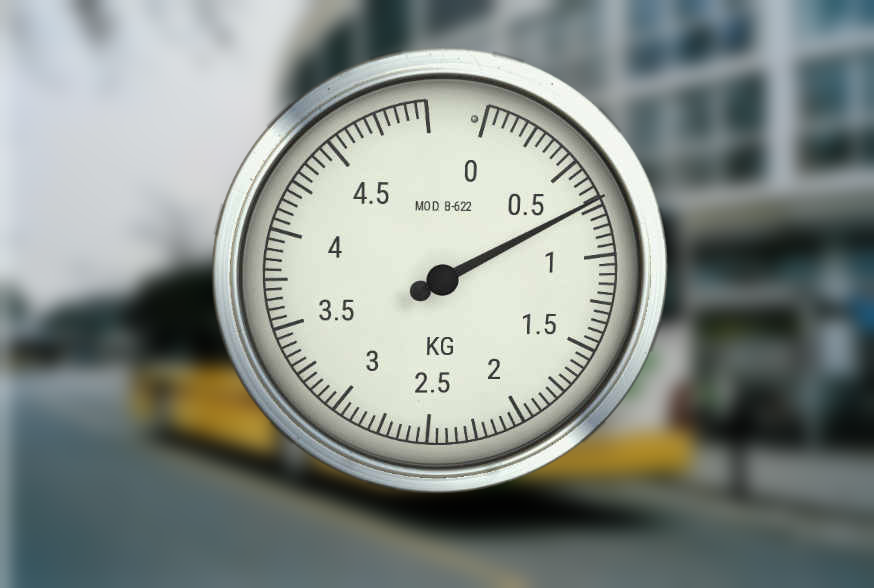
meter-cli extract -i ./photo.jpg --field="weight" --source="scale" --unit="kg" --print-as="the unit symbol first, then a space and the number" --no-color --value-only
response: kg 0.7
